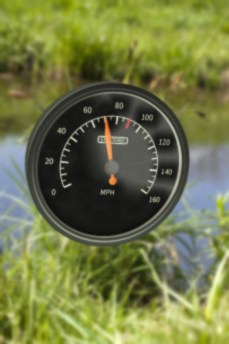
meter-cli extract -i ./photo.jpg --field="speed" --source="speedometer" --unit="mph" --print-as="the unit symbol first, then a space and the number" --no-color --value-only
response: mph 70
